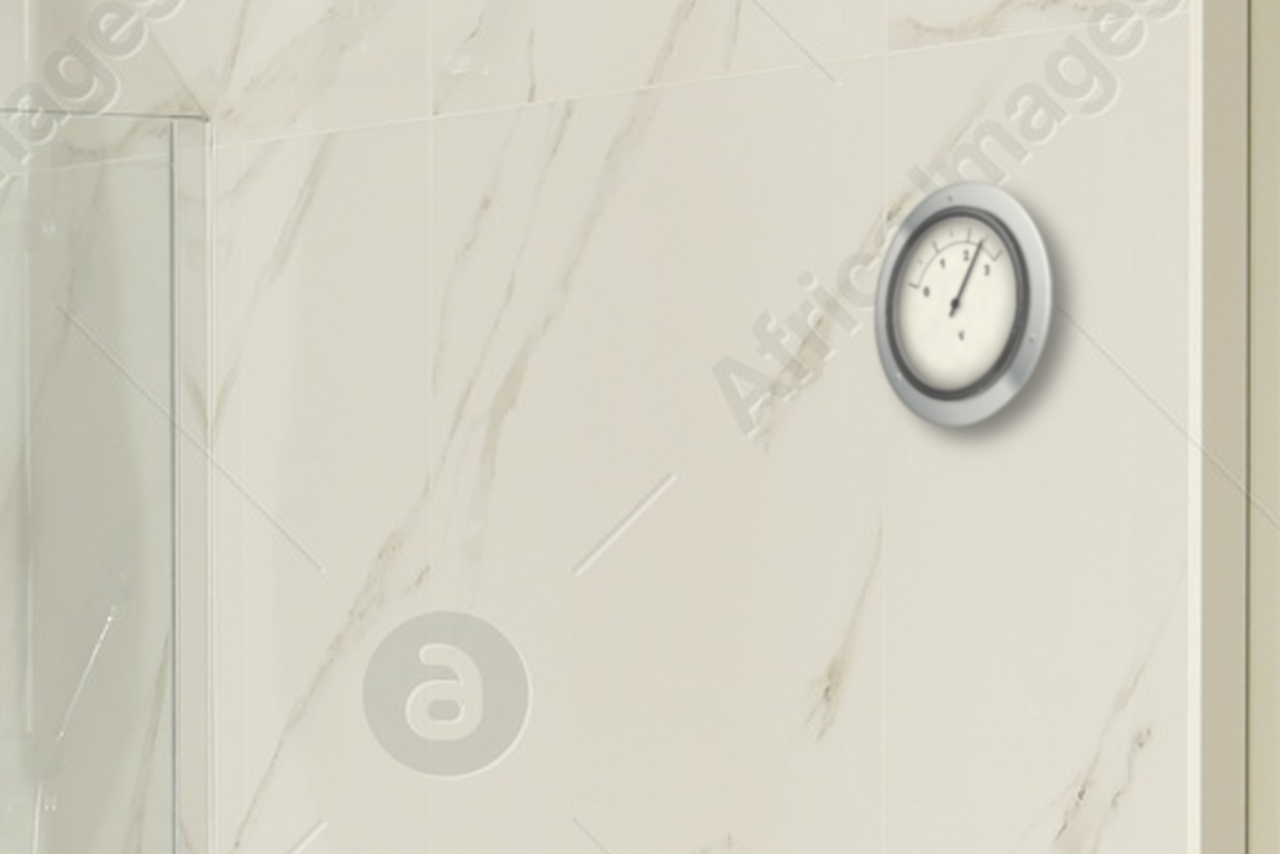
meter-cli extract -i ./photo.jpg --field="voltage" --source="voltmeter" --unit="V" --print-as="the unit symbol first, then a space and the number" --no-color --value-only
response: V 2.5
